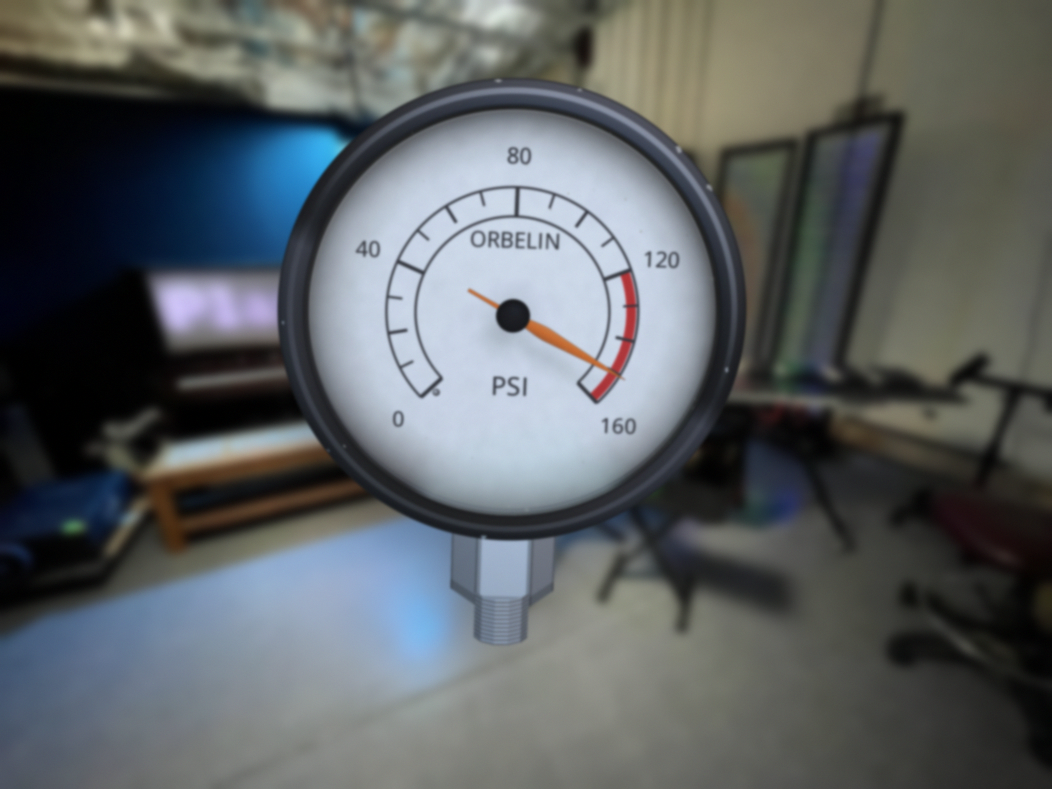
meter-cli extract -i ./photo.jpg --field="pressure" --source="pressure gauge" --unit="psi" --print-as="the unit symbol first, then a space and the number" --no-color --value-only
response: psi 150
